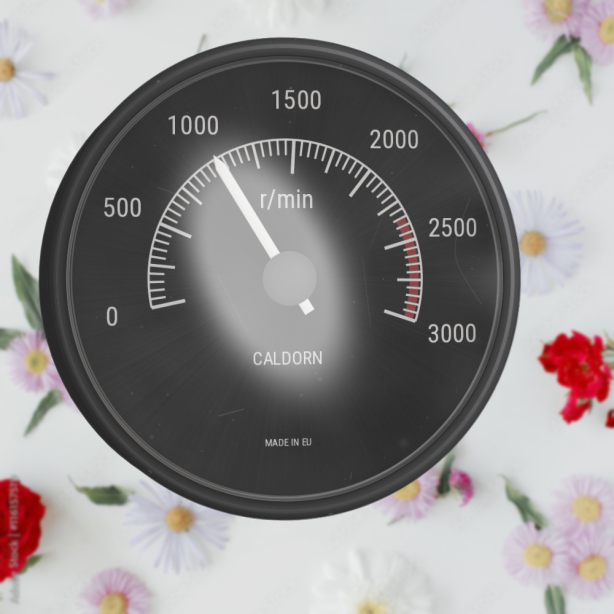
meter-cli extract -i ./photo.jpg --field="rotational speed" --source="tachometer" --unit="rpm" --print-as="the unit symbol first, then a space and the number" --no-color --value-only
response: rpm 1000
